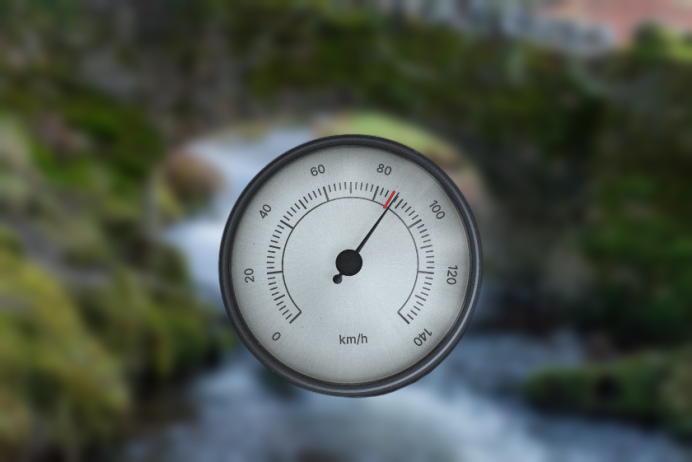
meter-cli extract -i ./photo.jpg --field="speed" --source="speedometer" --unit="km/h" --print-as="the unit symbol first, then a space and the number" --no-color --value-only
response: km/h 88
